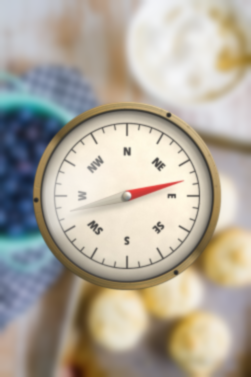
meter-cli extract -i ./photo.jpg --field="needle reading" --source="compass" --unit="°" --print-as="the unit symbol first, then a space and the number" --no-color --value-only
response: ° 75
